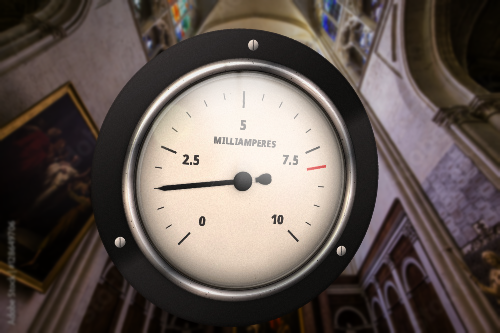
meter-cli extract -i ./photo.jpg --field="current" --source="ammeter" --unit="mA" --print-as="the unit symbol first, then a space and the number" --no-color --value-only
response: mA 1.5
